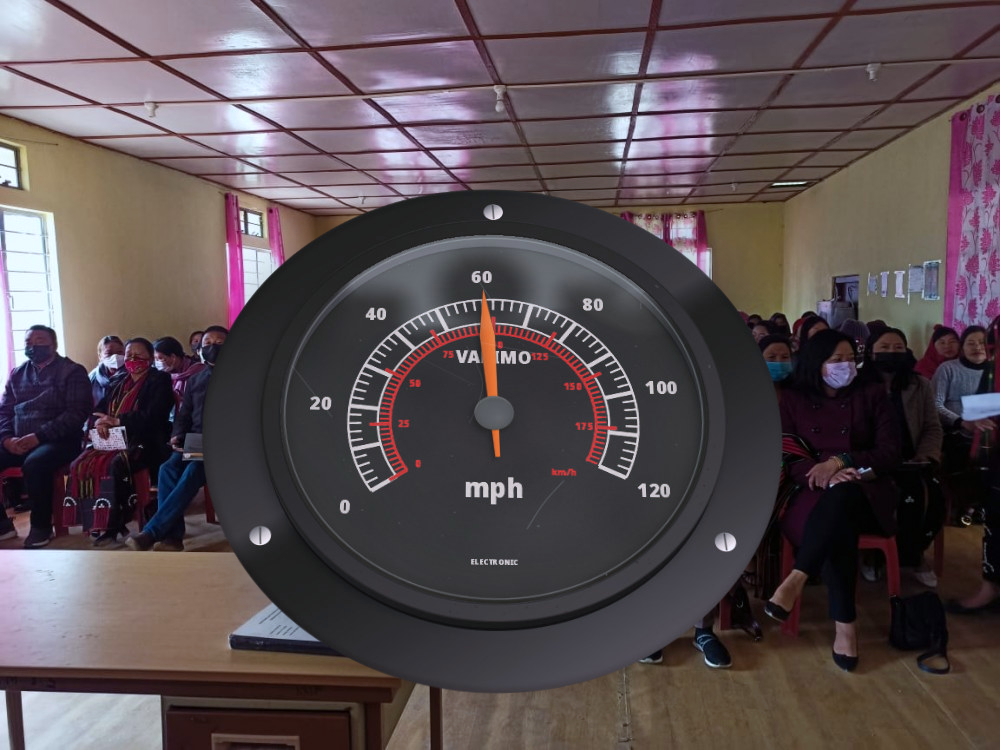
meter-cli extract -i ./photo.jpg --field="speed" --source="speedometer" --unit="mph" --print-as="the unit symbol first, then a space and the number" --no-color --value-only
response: mph 60
